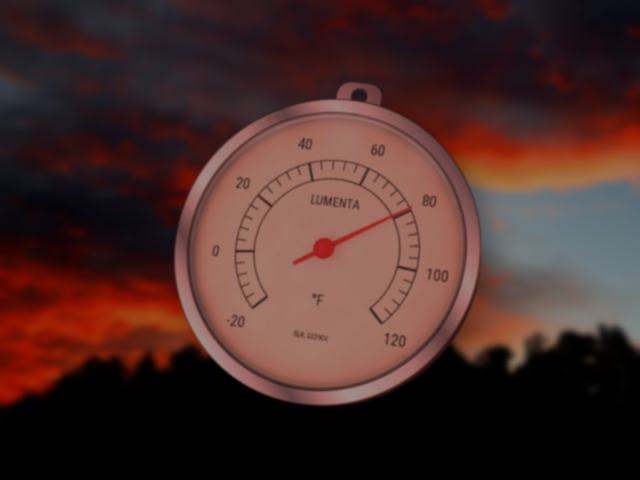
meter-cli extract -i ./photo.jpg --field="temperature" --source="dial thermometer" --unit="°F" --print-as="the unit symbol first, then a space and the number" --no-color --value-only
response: °F 80
